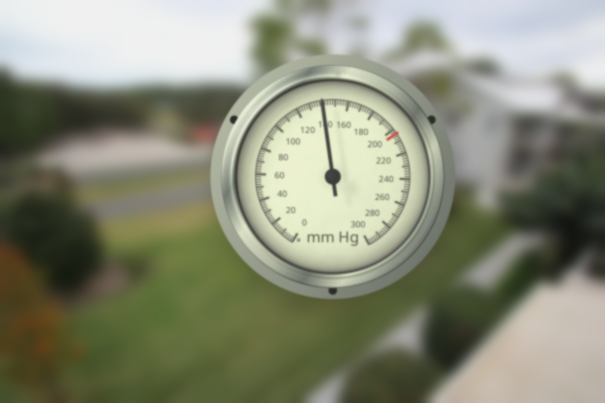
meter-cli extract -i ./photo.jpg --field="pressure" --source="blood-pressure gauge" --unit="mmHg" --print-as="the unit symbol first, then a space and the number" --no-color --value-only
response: mmHg 140
